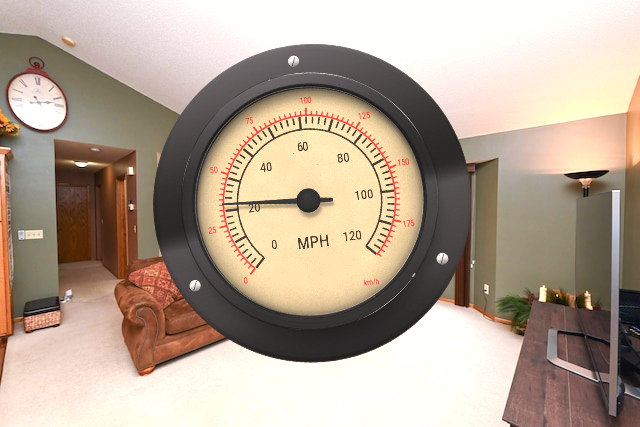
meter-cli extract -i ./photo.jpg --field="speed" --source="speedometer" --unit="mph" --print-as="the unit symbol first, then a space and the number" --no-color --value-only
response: mph 22
